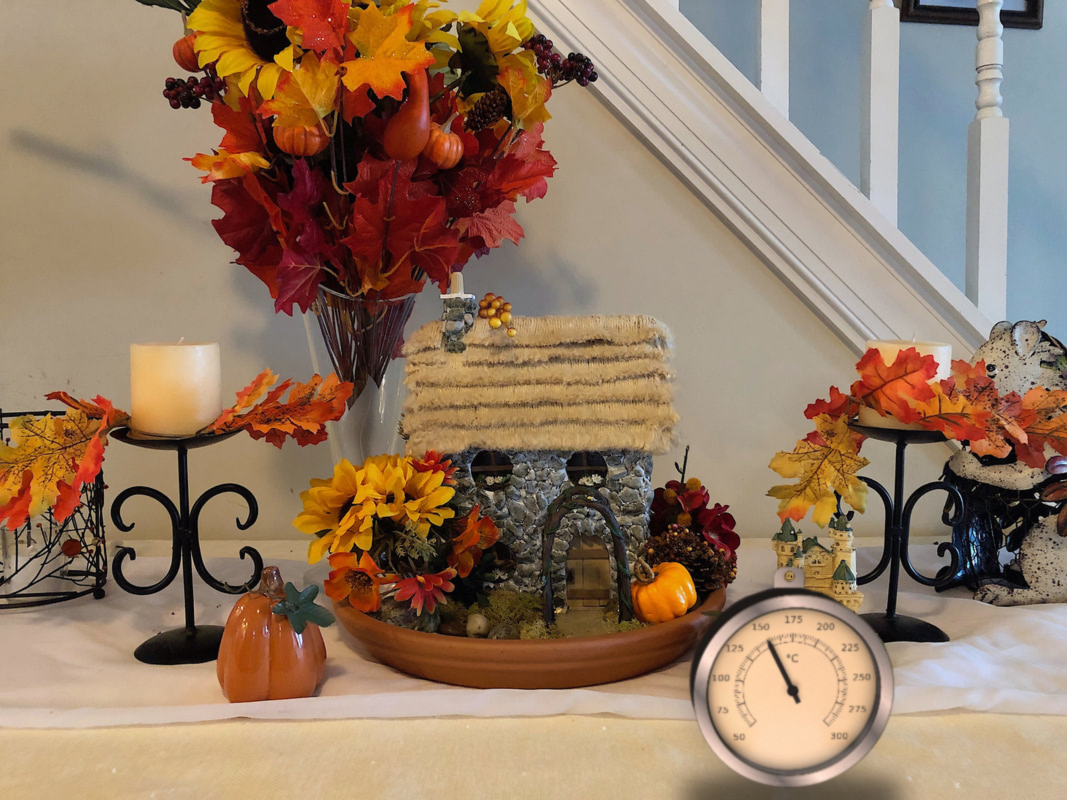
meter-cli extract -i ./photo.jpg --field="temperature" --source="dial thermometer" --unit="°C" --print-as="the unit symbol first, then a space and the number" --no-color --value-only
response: °C 150
